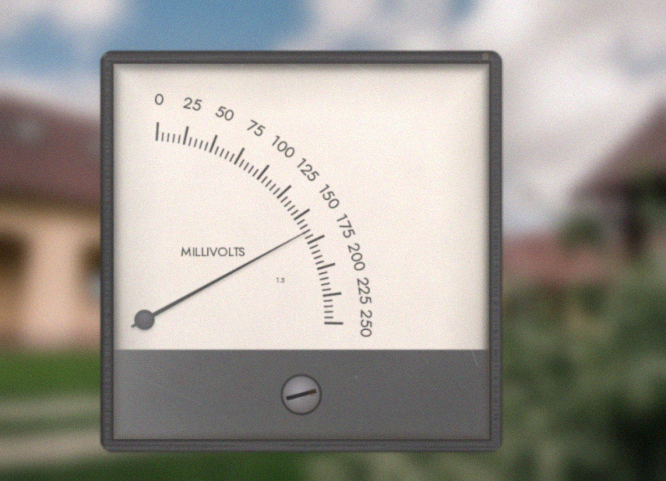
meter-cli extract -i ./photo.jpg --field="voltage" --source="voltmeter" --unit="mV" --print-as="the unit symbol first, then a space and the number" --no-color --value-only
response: mV 165
